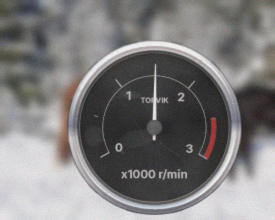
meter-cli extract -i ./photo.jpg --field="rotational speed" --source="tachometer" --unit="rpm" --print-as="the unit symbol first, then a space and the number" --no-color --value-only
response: rpm 1500
